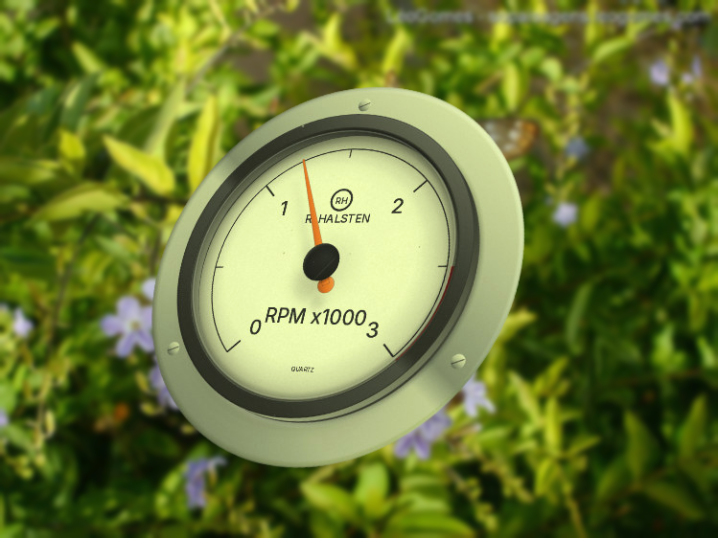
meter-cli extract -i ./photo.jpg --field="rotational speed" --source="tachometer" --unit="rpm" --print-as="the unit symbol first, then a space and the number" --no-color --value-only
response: rpm 1250
